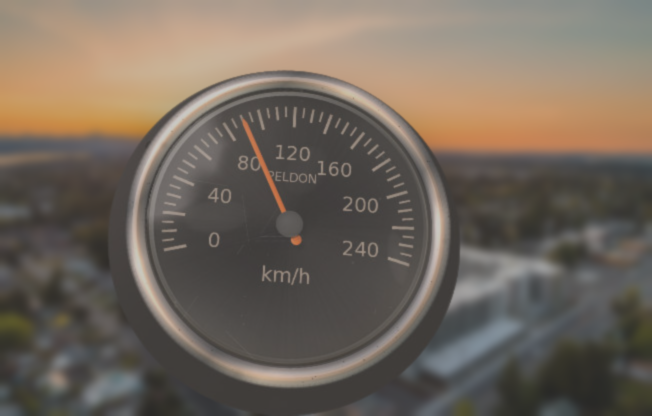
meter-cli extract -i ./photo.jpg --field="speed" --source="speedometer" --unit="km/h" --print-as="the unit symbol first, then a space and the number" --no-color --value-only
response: km/h 90
